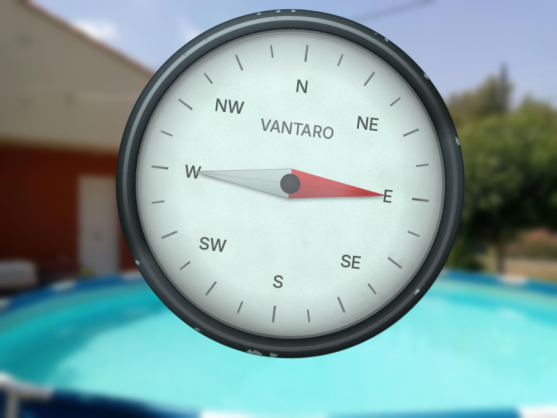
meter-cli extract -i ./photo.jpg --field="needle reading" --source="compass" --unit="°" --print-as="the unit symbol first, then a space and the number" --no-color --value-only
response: ° 90
